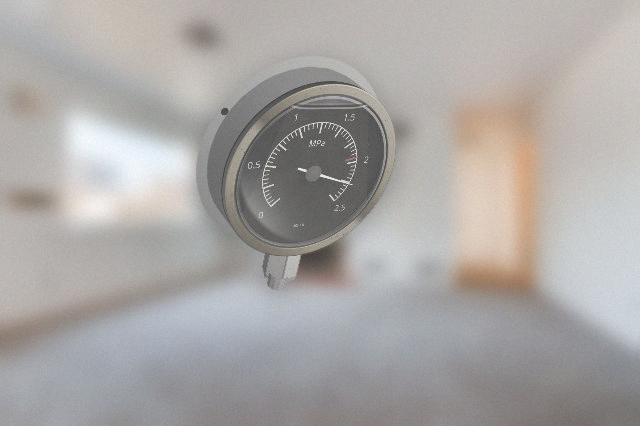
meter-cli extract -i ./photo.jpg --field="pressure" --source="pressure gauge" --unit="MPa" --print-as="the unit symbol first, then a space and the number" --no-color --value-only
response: MPa 2.25
